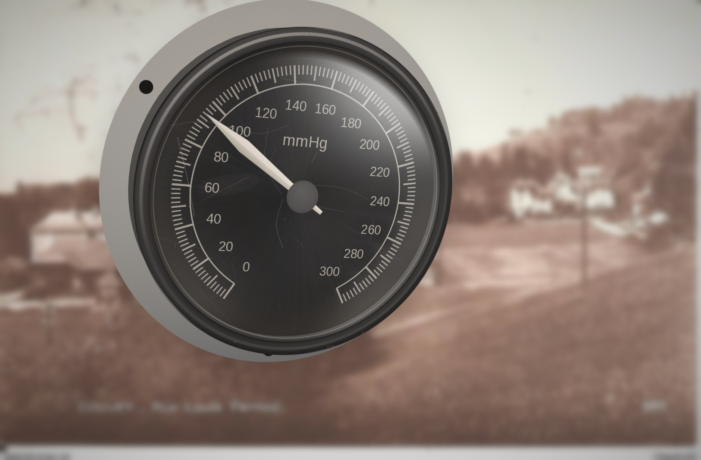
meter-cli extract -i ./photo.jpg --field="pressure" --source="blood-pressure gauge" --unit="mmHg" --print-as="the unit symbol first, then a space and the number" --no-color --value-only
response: mmHg 94
